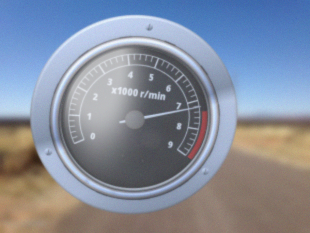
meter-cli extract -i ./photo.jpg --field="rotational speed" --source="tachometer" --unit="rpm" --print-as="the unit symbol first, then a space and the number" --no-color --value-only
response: rpm 7200
